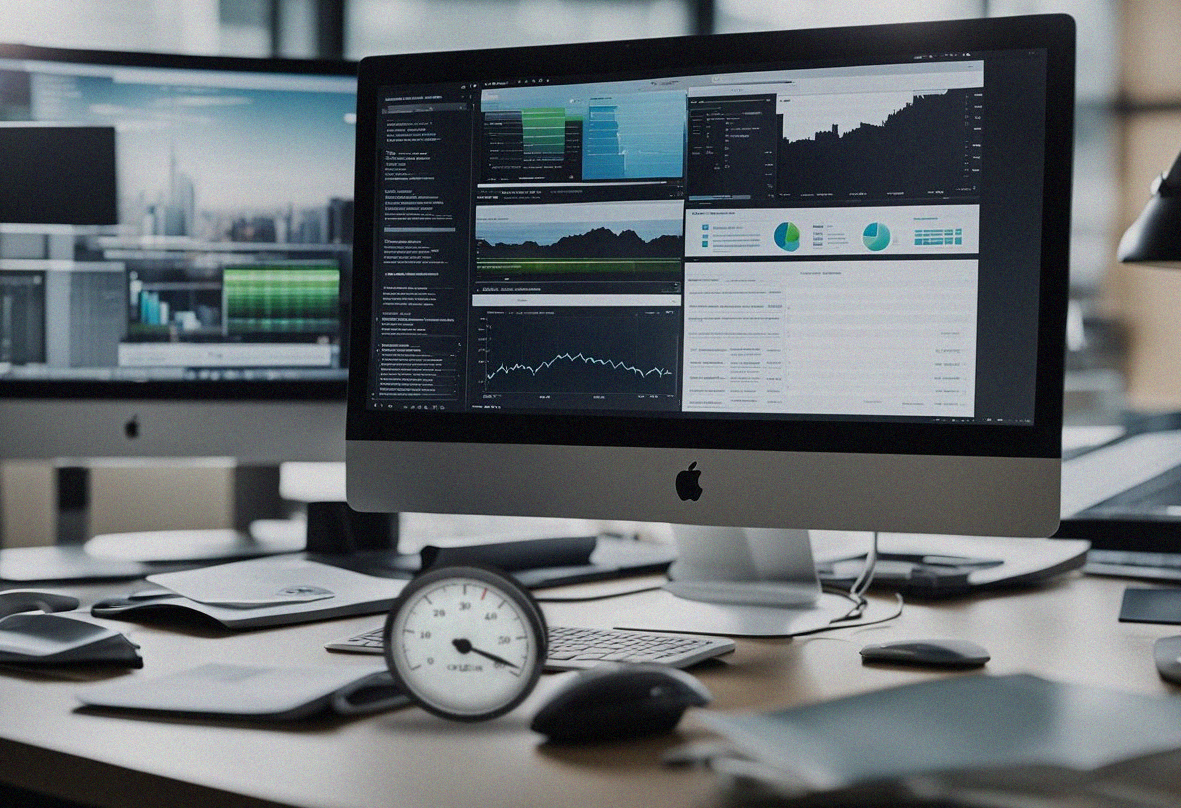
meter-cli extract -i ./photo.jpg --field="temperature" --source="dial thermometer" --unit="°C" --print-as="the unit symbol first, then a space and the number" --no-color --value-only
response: °C 57.5
